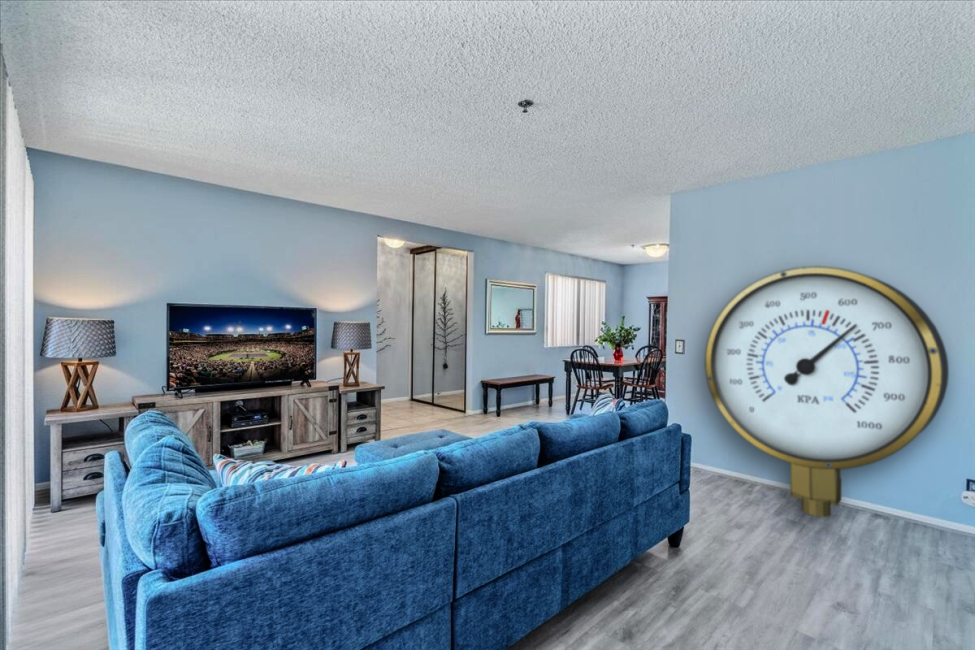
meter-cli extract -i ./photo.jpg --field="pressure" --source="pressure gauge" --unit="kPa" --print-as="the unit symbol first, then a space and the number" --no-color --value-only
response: kPa 660
